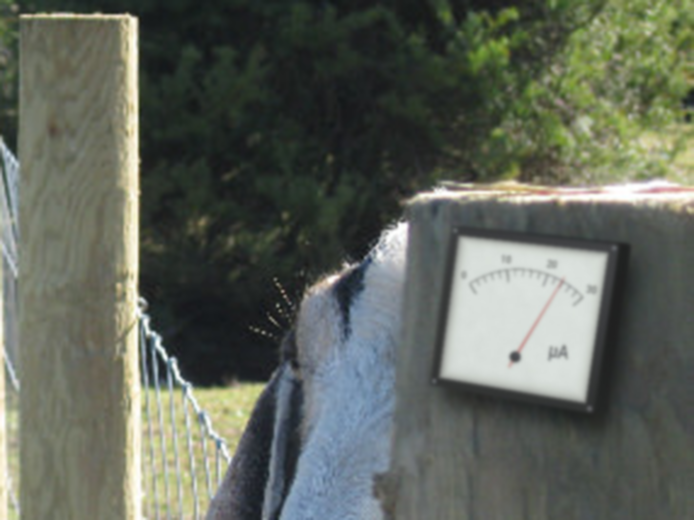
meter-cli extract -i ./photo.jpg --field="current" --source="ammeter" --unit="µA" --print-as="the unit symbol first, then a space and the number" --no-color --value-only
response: µA 24
